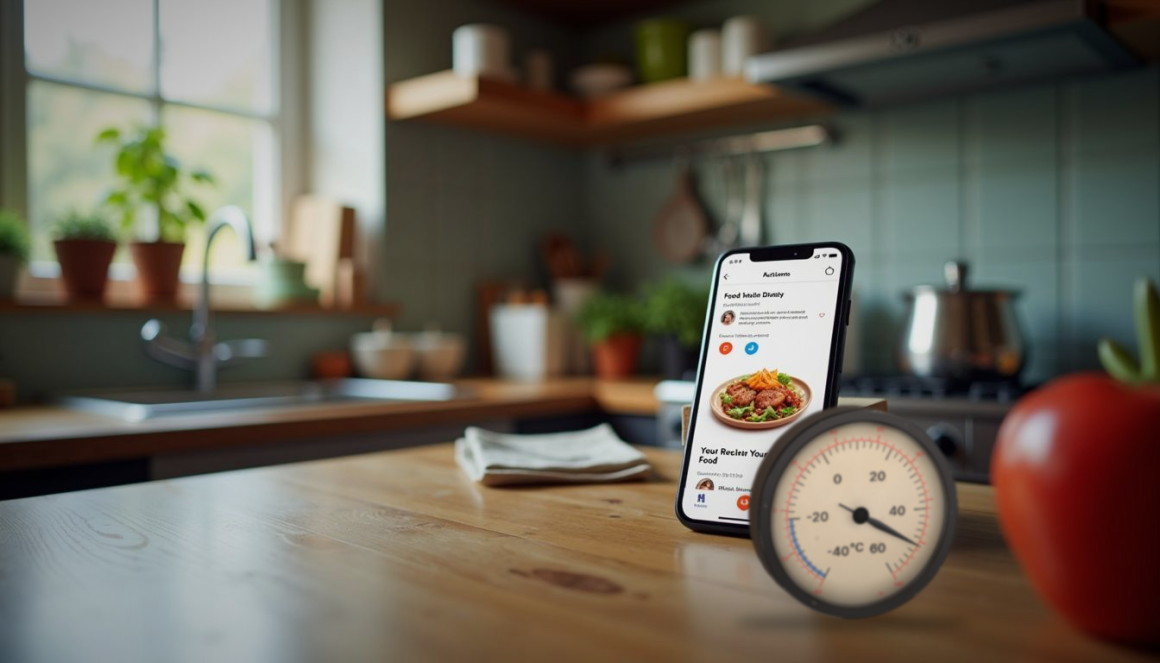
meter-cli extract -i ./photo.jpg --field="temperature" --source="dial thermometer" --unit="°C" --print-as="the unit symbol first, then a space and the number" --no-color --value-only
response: °C 50
